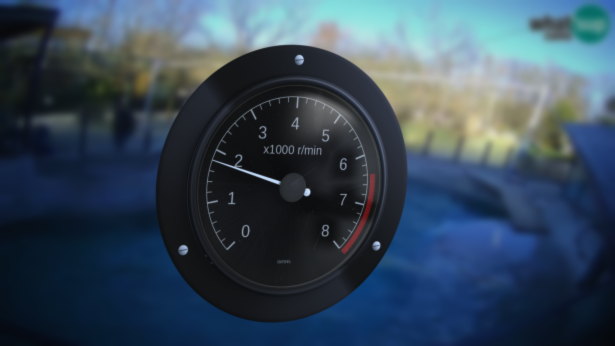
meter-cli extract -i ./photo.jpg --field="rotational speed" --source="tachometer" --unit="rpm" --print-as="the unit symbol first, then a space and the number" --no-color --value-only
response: rpm 1800
